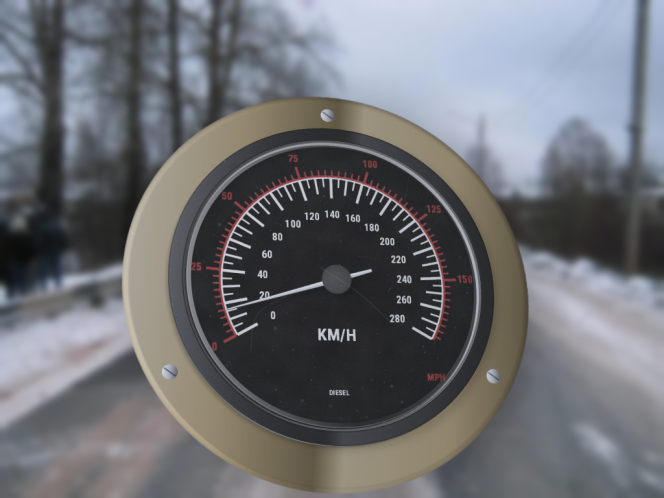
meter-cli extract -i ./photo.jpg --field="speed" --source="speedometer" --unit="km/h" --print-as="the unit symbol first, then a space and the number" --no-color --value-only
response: km/h 15
